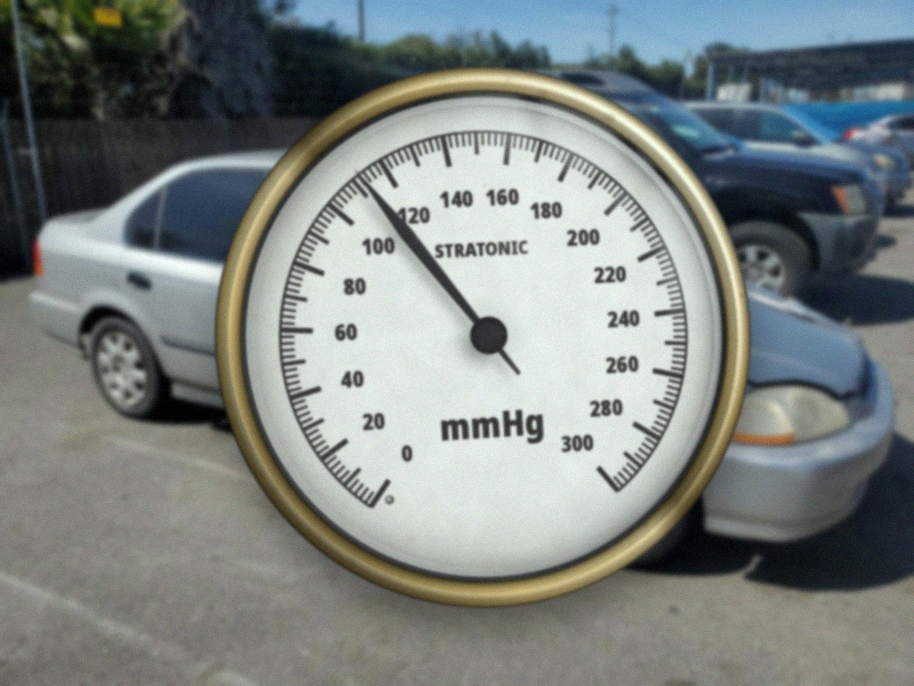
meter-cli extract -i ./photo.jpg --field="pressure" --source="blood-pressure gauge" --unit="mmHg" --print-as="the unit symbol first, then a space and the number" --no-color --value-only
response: mmHg 112
